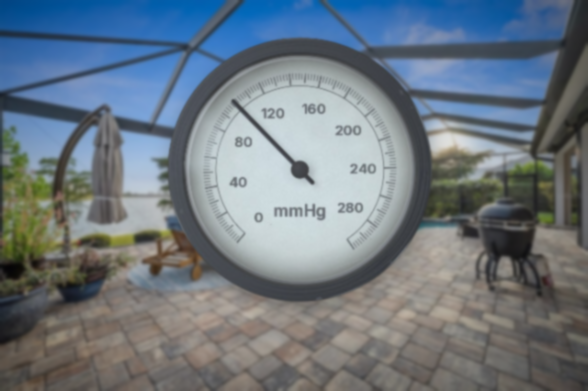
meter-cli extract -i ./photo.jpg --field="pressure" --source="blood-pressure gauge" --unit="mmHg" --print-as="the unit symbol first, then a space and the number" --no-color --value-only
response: mmHg 100
